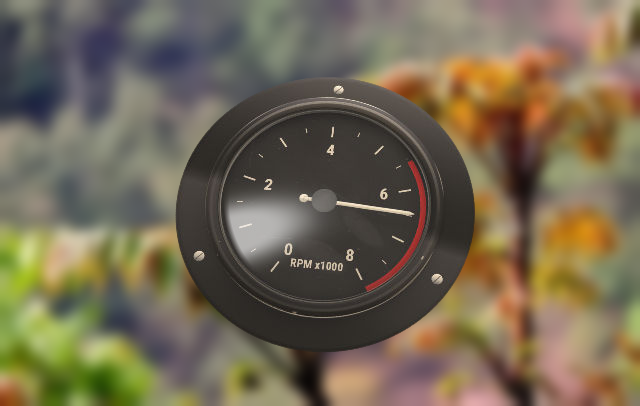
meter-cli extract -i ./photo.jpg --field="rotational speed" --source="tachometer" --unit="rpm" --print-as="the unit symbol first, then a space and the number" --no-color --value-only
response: rpm 6500
